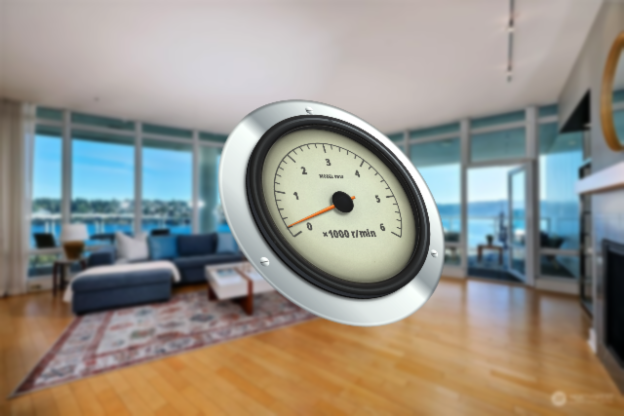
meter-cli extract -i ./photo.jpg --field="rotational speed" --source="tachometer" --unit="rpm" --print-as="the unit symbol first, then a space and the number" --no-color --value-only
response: rpm 200
